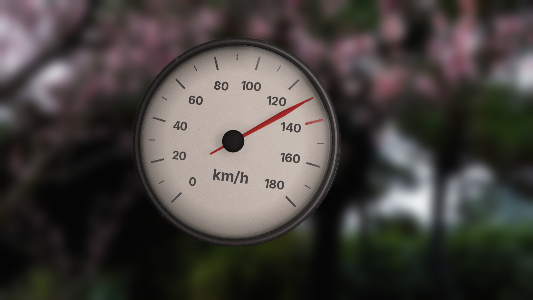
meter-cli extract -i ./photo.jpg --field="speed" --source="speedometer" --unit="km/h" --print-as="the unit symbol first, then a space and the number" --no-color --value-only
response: km/h 130
